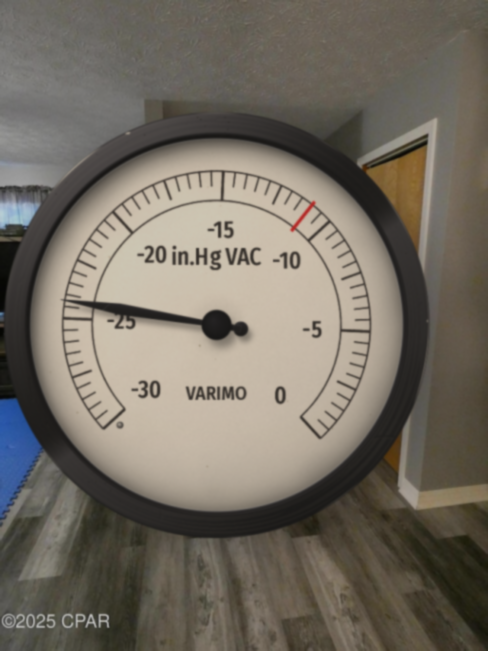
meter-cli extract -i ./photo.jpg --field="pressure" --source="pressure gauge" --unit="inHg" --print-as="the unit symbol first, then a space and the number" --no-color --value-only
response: inHg -24.25
